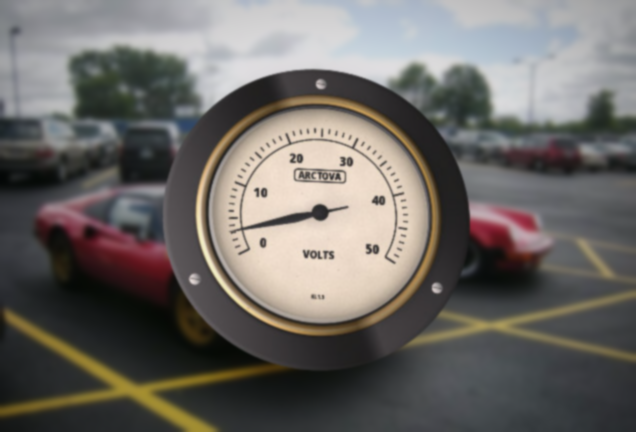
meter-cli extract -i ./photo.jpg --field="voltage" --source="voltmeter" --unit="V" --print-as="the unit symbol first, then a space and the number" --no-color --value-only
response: V 3
